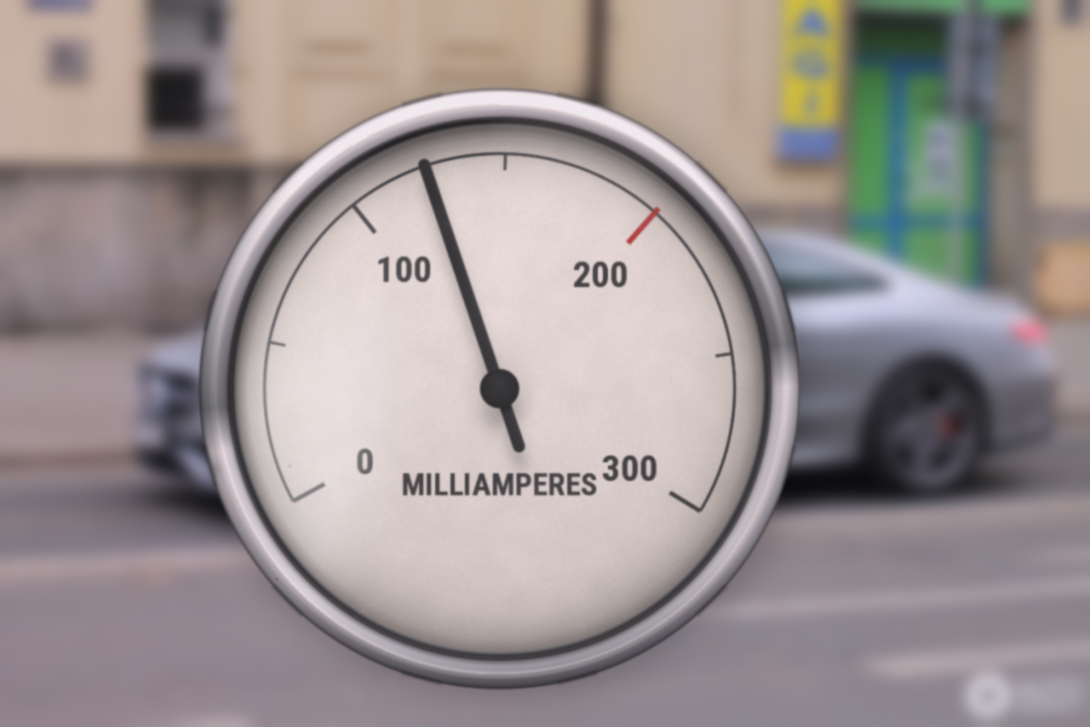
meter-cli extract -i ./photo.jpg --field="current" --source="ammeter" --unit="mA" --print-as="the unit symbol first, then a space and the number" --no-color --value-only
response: mA 125
